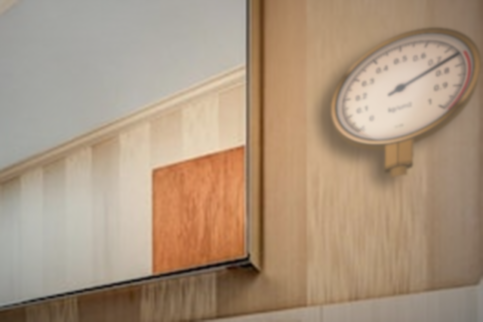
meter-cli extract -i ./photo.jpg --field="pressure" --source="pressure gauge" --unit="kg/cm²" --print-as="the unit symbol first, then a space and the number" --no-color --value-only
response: kg/cm² 0.75
